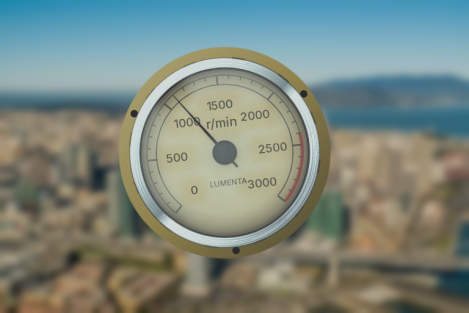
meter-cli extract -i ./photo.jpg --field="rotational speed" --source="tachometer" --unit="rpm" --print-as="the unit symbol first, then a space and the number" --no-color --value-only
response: rpm 1100
